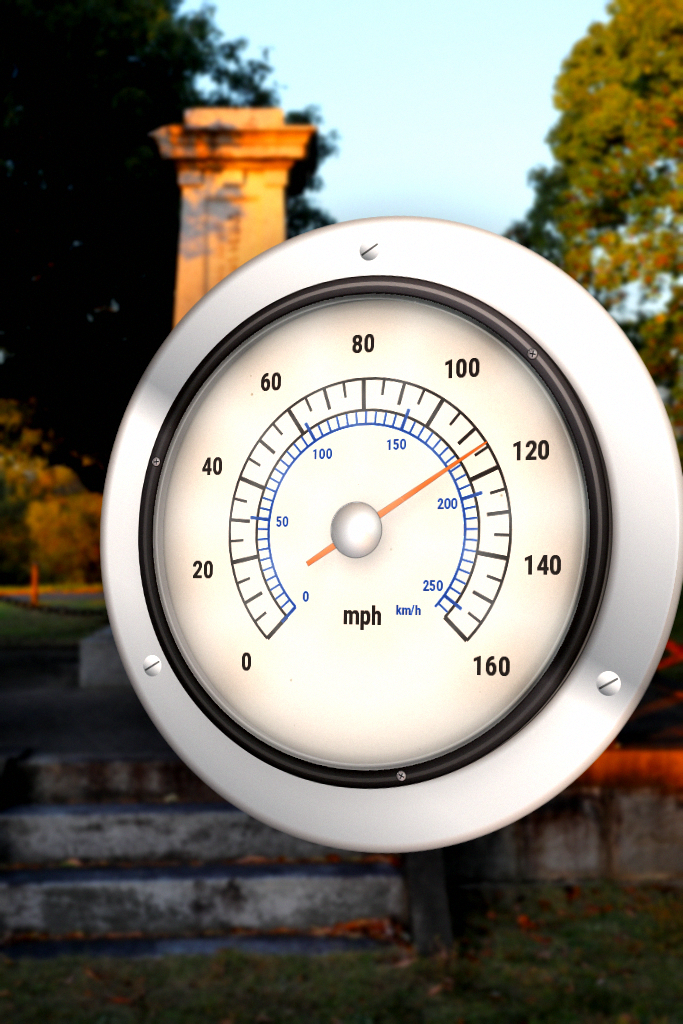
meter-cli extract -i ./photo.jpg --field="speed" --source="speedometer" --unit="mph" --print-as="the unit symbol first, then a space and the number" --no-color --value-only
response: mph 115
